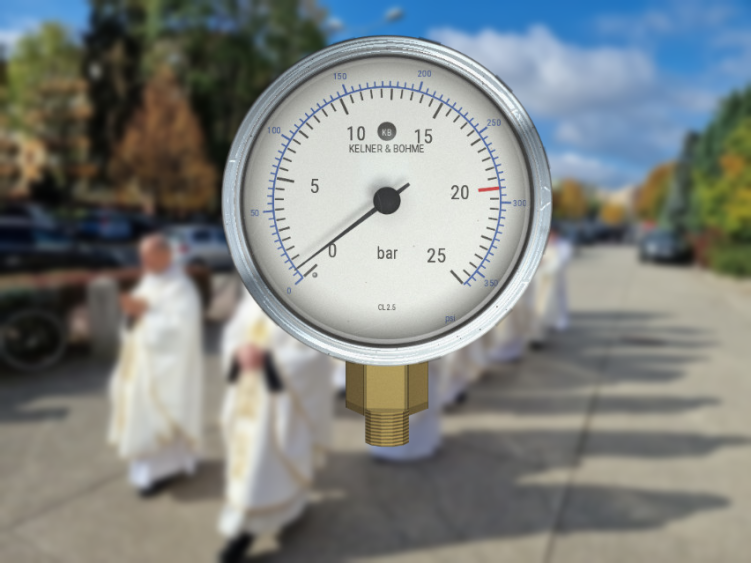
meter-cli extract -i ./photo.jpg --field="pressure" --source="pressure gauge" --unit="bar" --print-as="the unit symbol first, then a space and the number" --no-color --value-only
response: bar 0.5
